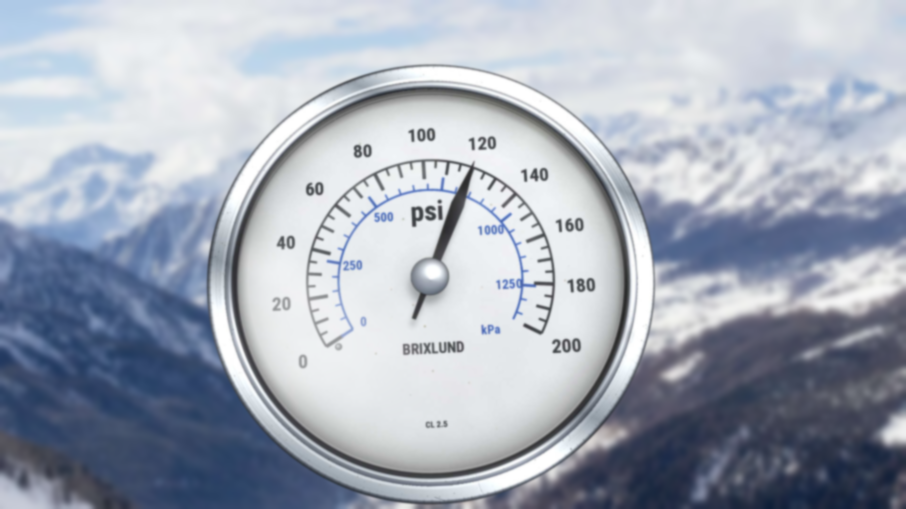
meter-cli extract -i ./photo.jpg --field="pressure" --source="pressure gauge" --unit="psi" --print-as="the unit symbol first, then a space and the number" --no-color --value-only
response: psi 120
